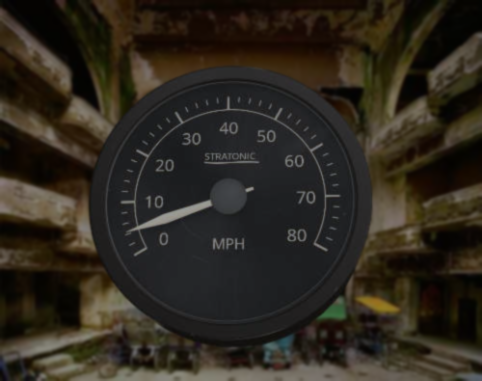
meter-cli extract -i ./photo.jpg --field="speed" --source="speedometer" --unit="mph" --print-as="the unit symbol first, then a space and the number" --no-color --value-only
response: mph 4
